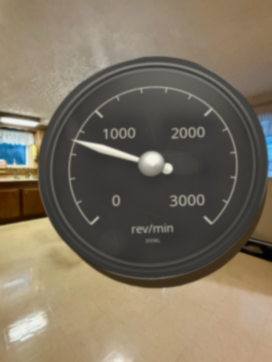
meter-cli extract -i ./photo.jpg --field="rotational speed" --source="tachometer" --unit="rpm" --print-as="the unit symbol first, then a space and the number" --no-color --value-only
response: rpm 700
